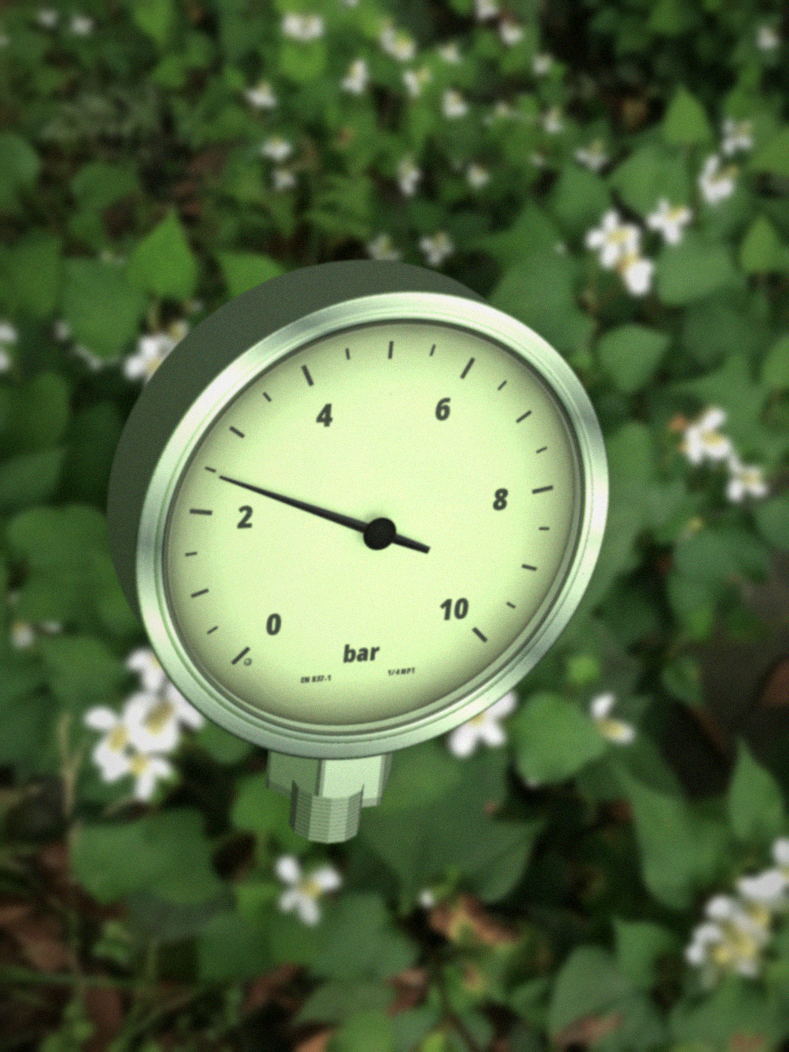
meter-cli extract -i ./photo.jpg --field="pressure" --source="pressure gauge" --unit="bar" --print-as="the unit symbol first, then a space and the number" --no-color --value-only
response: bar 2.5
